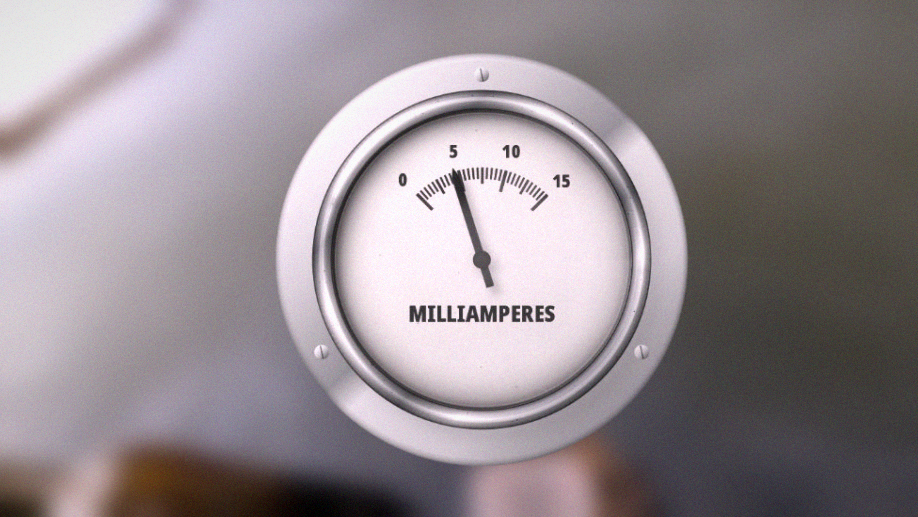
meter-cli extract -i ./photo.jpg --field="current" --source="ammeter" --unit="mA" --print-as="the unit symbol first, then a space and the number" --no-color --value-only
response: mA 4.5
